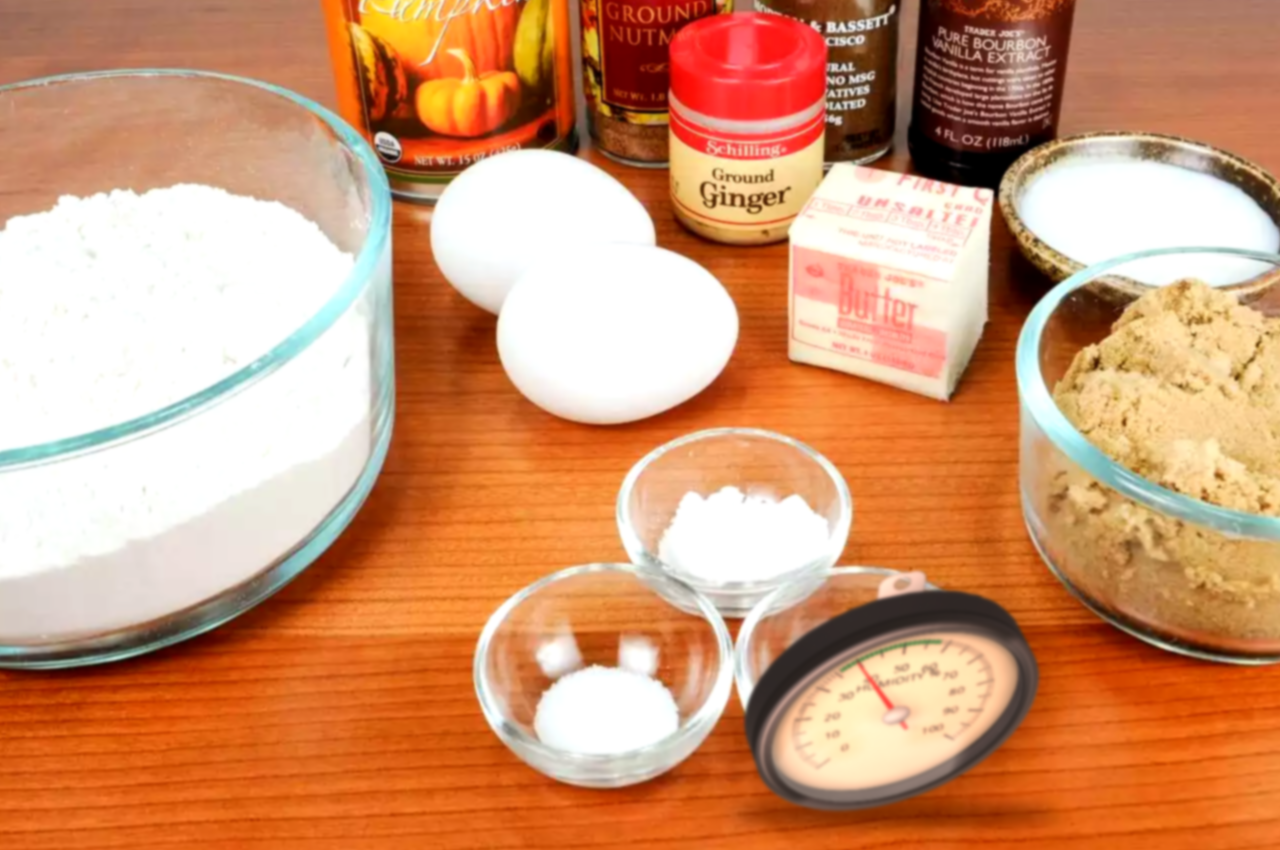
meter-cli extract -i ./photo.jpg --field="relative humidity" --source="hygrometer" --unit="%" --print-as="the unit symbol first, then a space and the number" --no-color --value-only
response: % 40
